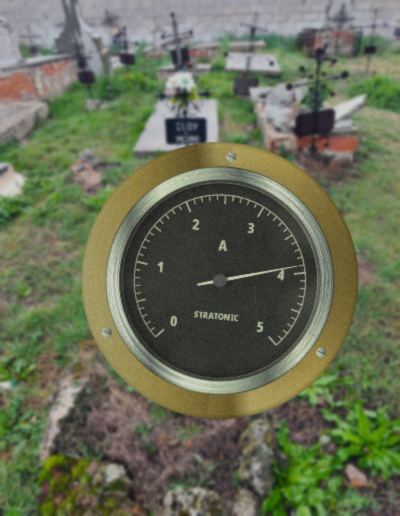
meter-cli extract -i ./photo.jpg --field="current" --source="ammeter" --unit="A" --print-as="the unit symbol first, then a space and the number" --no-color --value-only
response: A 3.9
